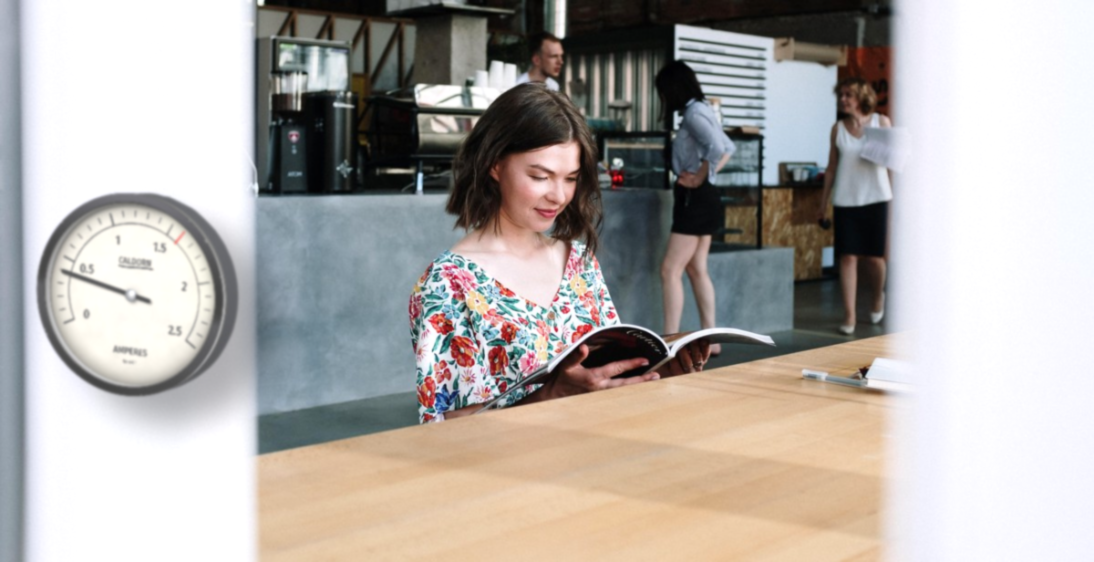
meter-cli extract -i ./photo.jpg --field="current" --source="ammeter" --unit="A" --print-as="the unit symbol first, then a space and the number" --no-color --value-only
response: A 0.4
